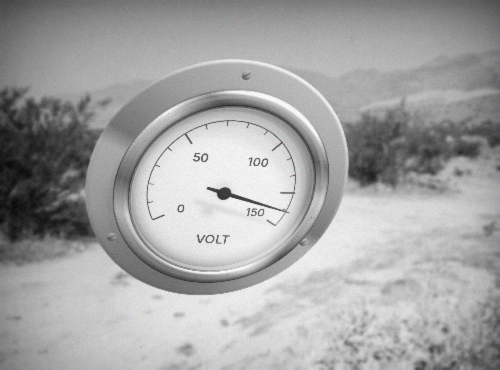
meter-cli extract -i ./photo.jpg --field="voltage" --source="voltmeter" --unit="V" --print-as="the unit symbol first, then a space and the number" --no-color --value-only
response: V 140
